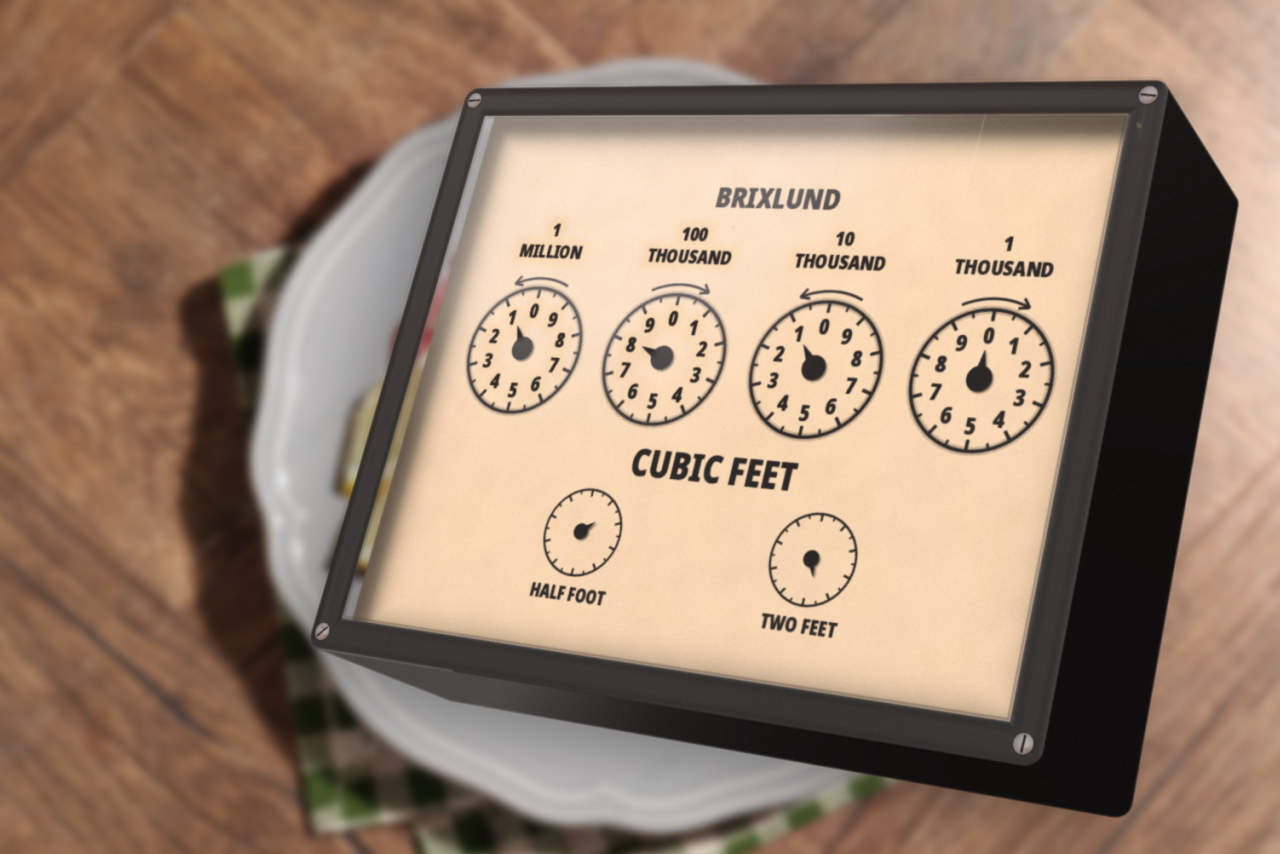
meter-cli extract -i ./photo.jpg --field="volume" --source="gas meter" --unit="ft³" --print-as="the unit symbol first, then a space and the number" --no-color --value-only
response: ft³ 81000
